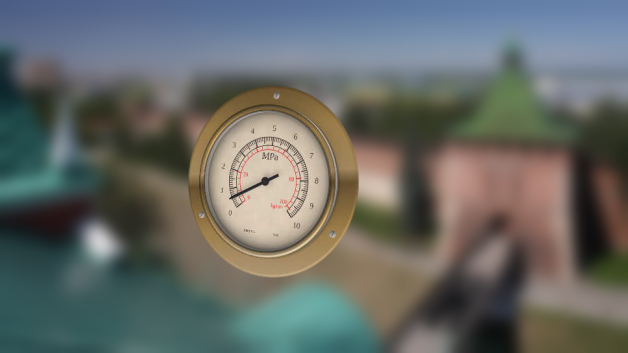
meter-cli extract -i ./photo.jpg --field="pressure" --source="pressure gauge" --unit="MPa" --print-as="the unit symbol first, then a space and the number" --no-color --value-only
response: MPa 0.5
